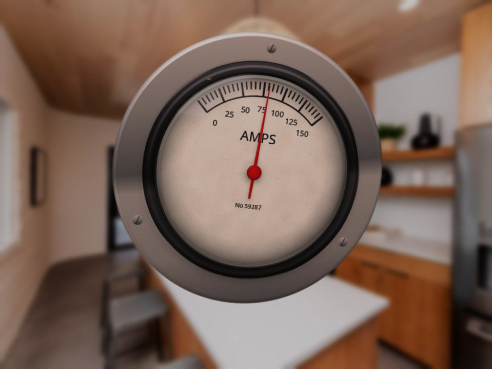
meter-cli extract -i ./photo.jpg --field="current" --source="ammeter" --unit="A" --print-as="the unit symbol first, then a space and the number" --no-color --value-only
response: A 80
